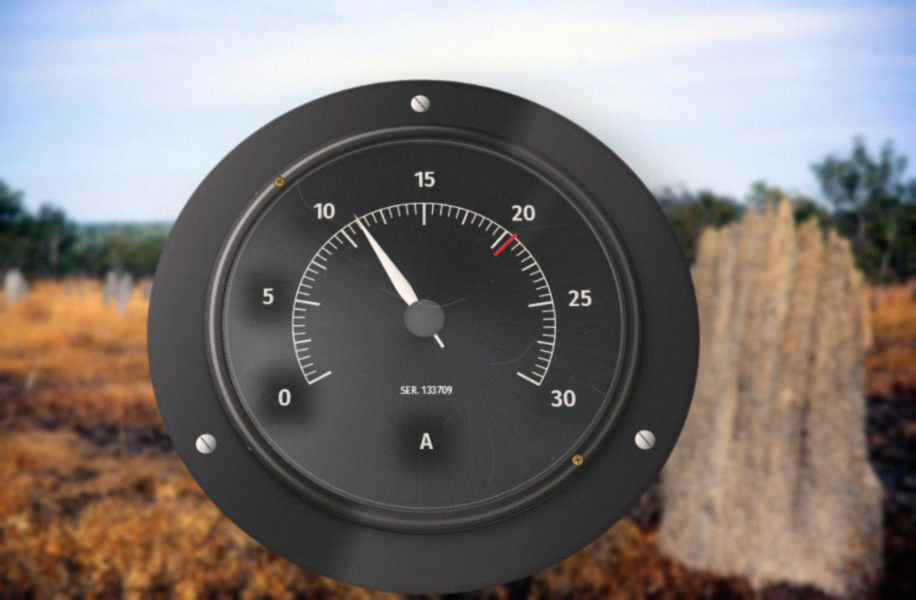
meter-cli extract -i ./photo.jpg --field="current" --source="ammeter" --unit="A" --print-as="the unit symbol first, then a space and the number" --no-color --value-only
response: A 11
